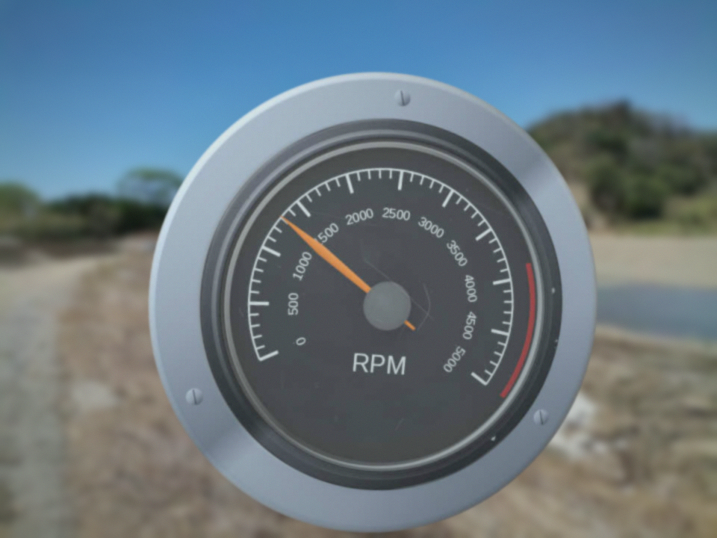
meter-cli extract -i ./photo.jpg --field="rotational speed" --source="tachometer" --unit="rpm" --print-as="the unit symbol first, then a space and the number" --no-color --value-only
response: rpm 1300
